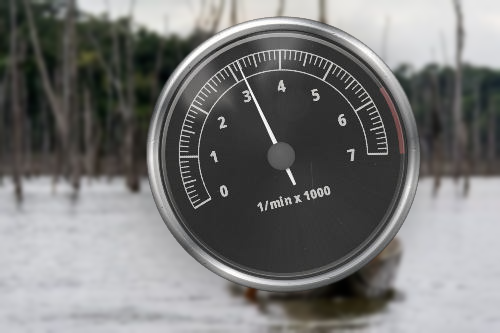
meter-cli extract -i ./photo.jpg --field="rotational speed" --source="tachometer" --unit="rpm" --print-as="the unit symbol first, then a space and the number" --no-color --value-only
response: rpm 3200
